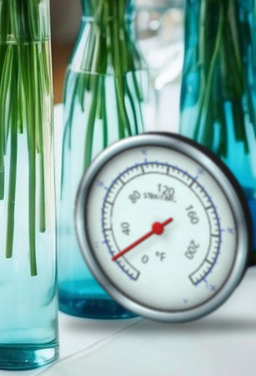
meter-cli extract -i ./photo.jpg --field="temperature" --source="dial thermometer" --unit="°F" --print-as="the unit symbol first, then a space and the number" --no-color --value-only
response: °F 20
